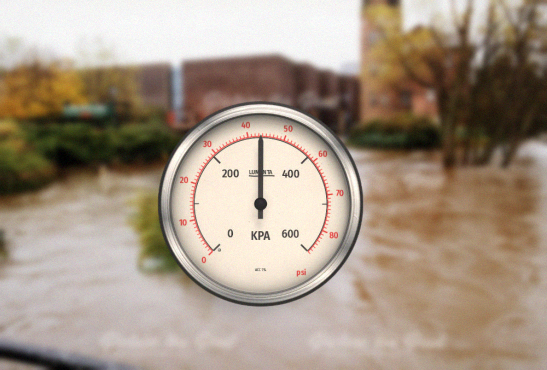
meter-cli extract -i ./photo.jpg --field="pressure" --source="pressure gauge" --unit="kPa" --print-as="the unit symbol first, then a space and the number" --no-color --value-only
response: kPa 300
